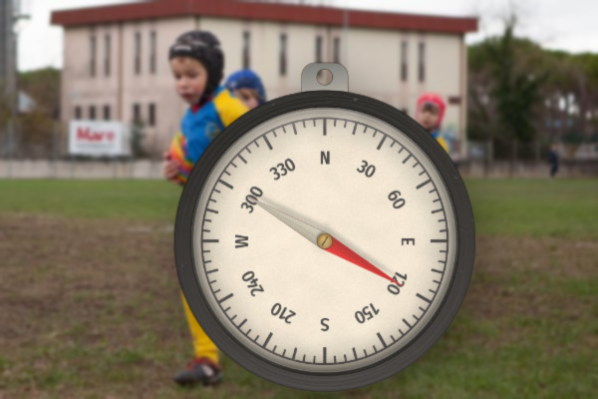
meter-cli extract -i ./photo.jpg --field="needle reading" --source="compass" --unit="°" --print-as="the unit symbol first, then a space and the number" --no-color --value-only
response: ° 120
